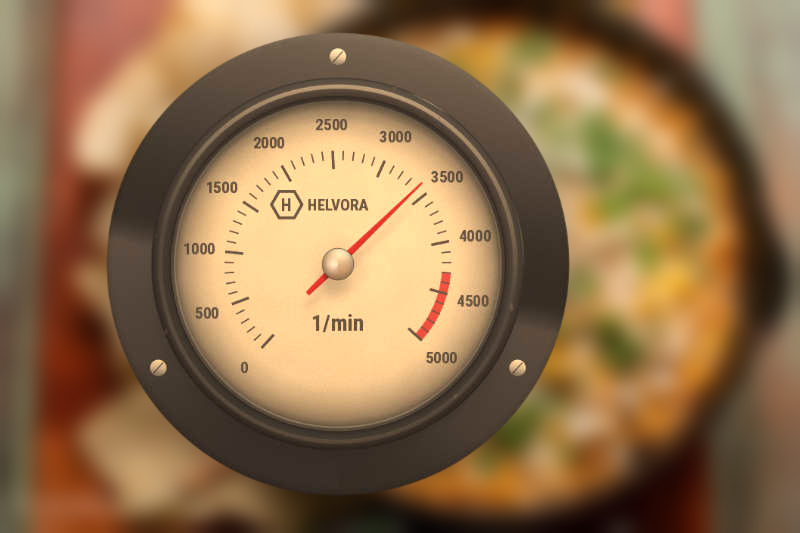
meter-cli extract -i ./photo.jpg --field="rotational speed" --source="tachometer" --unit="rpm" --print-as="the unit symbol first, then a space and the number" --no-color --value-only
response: rpm 3400
